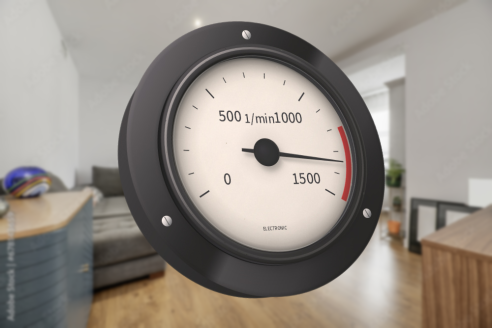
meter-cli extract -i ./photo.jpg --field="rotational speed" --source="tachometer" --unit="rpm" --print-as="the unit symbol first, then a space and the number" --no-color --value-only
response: rpm 1350
